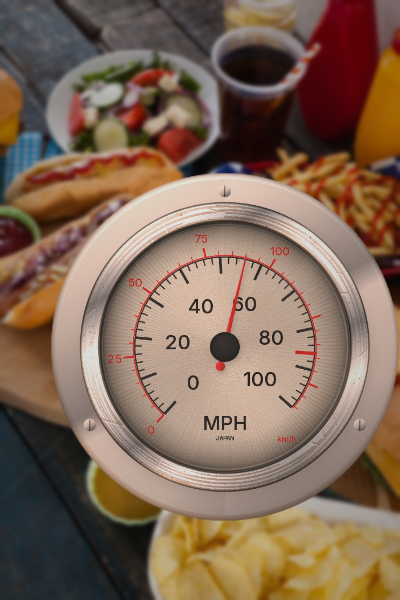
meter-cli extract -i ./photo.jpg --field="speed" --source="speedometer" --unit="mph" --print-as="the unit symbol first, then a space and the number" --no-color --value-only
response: mph 56
